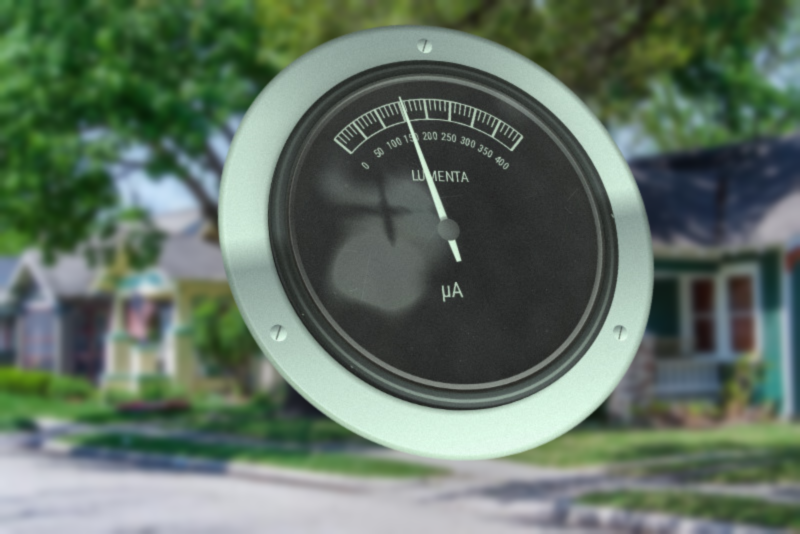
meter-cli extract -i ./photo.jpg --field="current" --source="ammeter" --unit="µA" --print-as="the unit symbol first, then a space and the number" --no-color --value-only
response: µA 150
